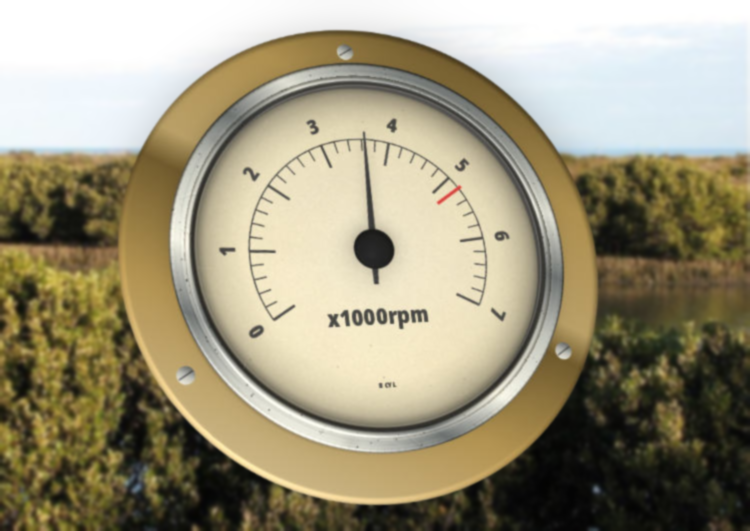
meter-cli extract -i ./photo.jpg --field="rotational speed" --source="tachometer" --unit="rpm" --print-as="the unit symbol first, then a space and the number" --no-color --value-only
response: rpm 3600
